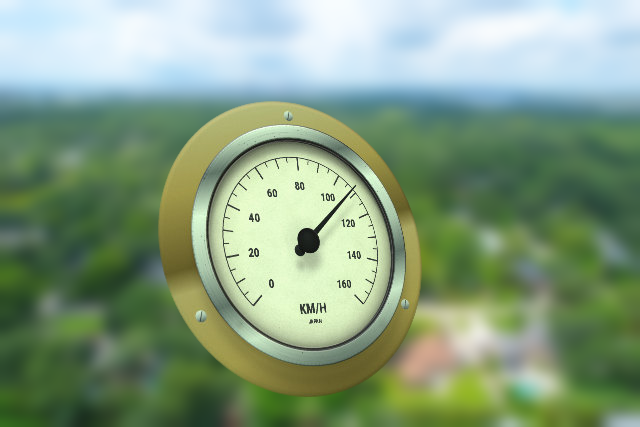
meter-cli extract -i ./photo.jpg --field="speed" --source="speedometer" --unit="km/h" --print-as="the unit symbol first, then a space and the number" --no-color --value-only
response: km/h 107.5
